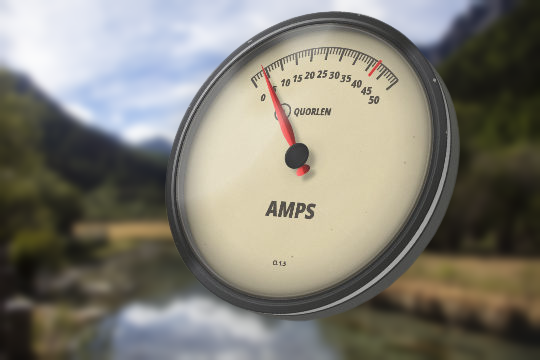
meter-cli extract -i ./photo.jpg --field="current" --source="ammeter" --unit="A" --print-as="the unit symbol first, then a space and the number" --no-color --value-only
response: A 5
